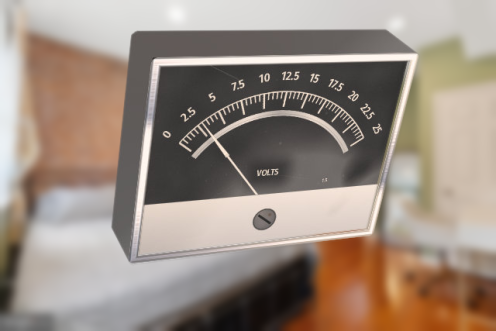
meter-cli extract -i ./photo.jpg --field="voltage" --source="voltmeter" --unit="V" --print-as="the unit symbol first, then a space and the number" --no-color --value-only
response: V 3
